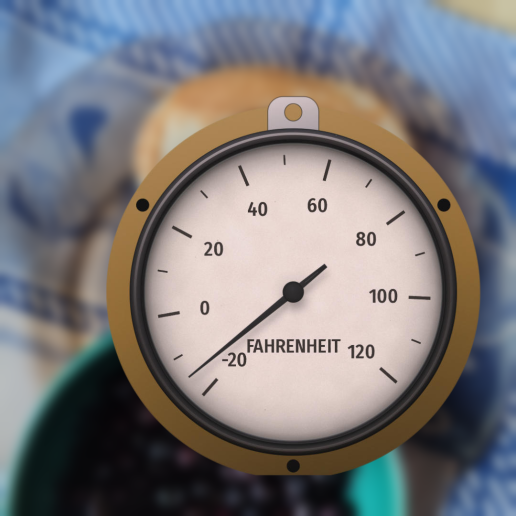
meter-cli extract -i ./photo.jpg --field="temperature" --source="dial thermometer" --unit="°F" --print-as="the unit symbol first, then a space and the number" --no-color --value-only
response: °F -15
